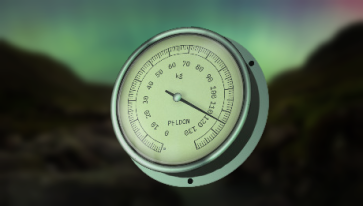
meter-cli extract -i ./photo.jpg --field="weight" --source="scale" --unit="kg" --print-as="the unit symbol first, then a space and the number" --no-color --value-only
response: kg 115
